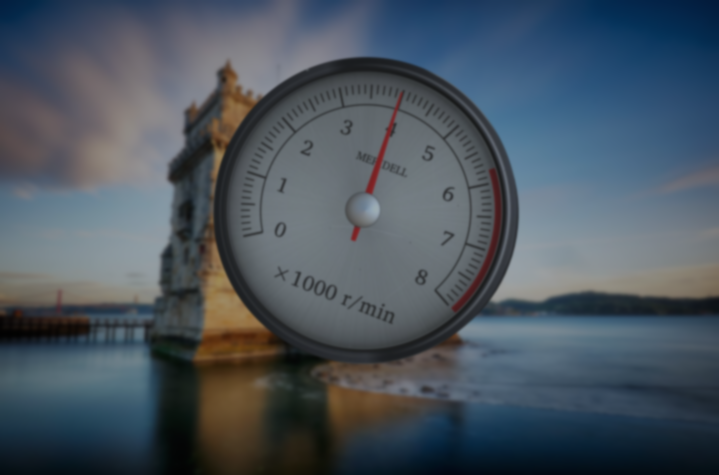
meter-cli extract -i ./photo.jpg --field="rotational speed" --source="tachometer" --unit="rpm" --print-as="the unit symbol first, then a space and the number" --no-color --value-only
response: rpm 4000
